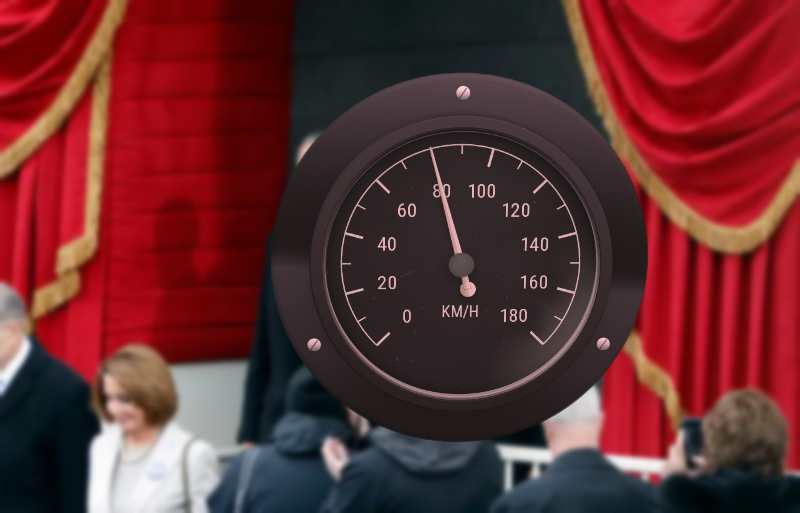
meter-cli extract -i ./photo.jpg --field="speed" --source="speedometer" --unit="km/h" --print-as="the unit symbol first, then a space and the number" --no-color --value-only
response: km/h 80
